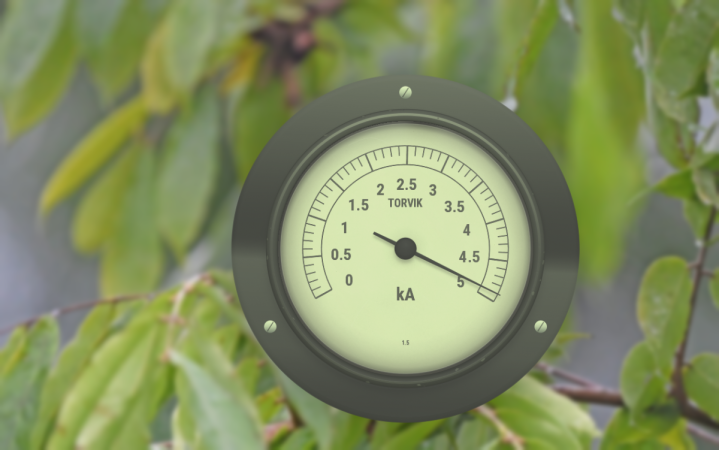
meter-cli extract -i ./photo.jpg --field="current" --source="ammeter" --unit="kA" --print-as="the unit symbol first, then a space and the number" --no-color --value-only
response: kA 4.9
